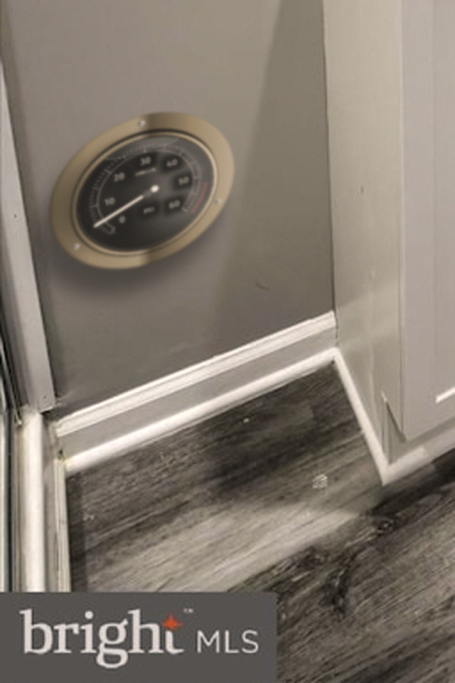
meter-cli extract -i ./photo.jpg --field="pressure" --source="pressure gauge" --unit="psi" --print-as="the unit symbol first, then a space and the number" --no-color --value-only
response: psi 5
